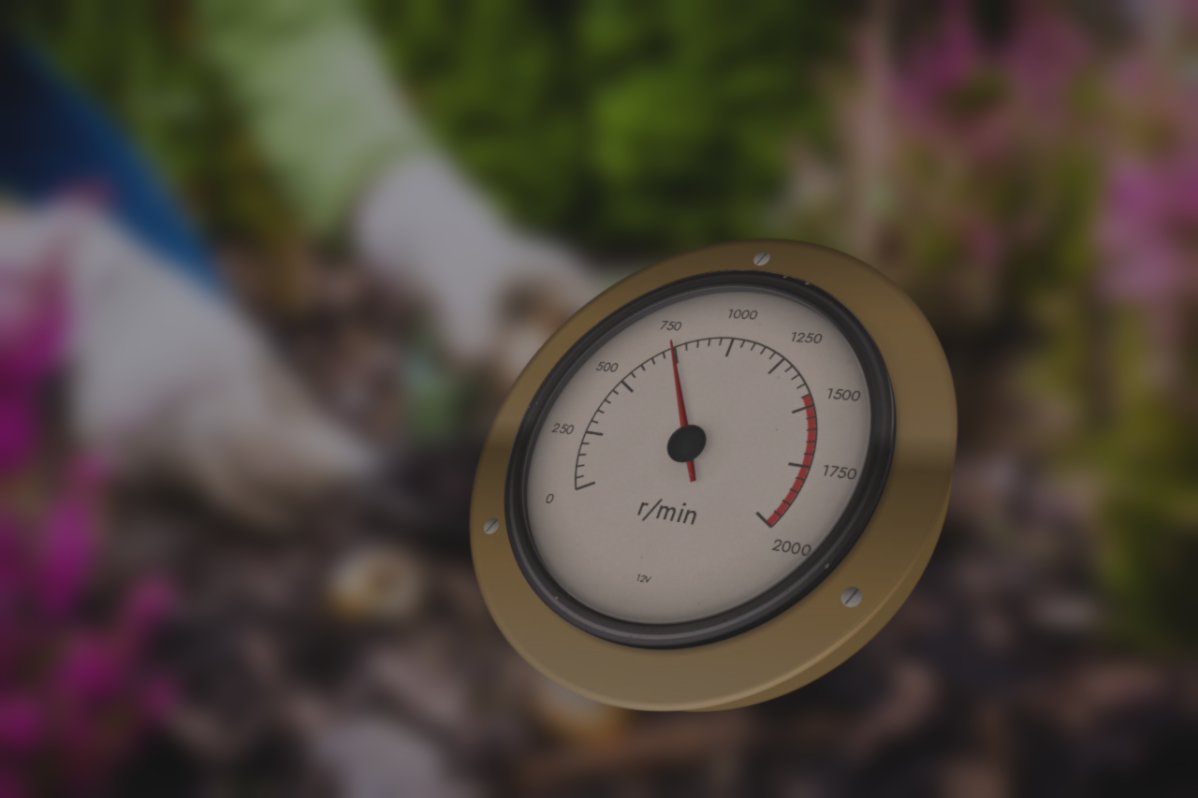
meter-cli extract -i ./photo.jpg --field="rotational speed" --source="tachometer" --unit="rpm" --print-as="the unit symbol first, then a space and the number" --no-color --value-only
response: rpm 750
